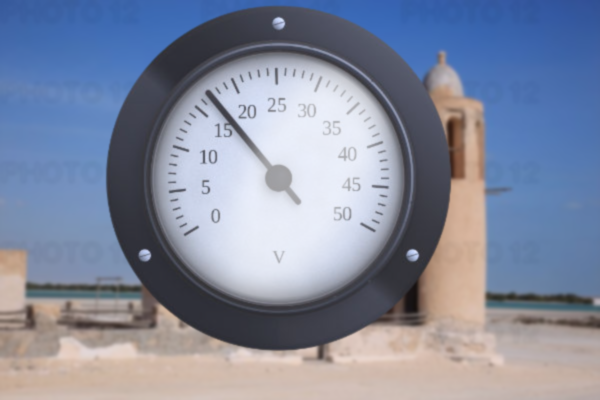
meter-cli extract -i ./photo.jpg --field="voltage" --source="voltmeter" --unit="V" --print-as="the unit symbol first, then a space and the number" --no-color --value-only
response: V 17
